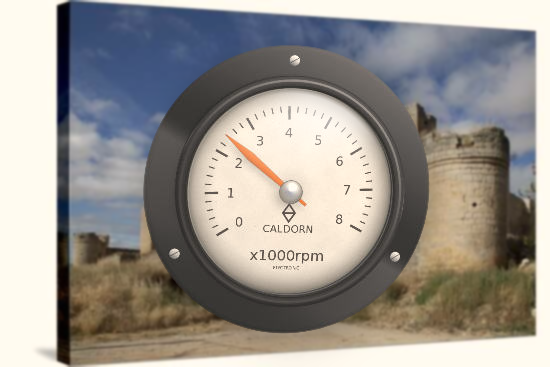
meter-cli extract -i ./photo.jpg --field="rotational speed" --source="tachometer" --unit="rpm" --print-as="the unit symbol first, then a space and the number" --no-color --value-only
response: rpm 2400
